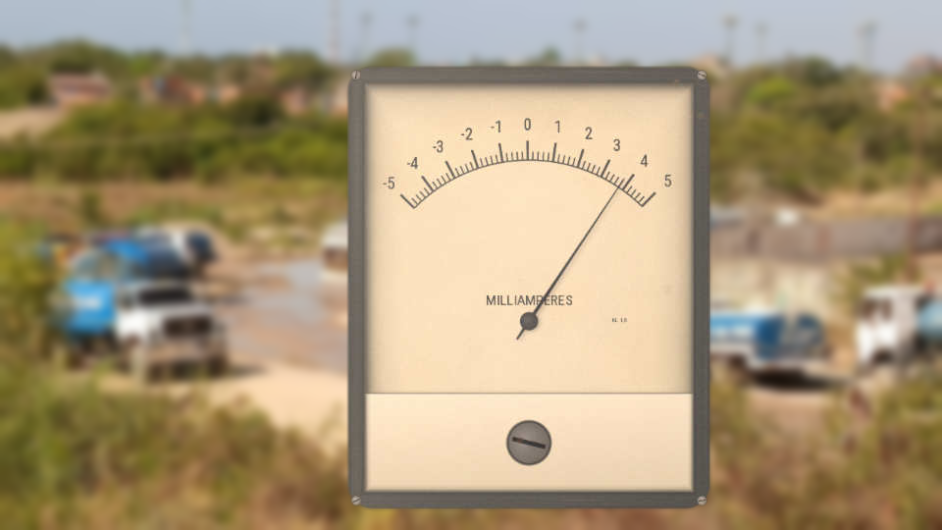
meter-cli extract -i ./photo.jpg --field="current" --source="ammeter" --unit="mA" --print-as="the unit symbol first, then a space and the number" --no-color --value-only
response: mA 3.8
